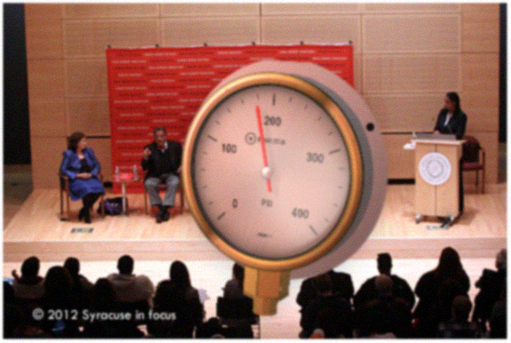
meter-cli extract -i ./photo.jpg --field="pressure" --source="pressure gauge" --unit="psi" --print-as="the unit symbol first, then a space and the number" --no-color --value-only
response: psi 180
